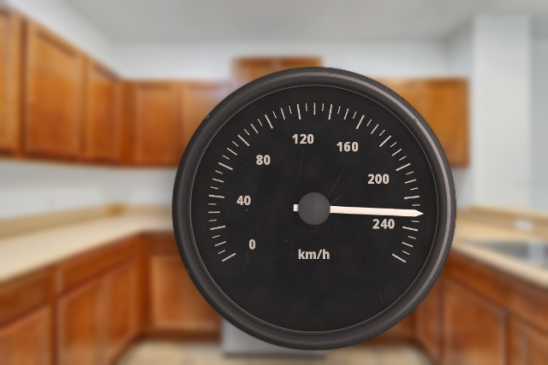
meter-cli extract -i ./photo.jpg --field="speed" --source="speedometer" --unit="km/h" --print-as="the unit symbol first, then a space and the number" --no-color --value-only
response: km/h 230
